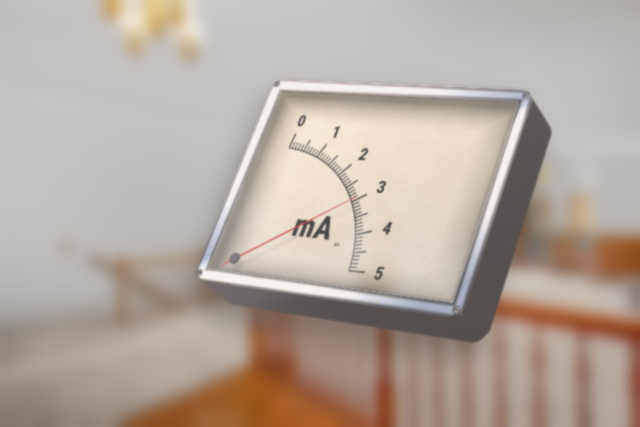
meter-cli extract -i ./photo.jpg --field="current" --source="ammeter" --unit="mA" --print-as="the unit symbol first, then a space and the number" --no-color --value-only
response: mA 3
